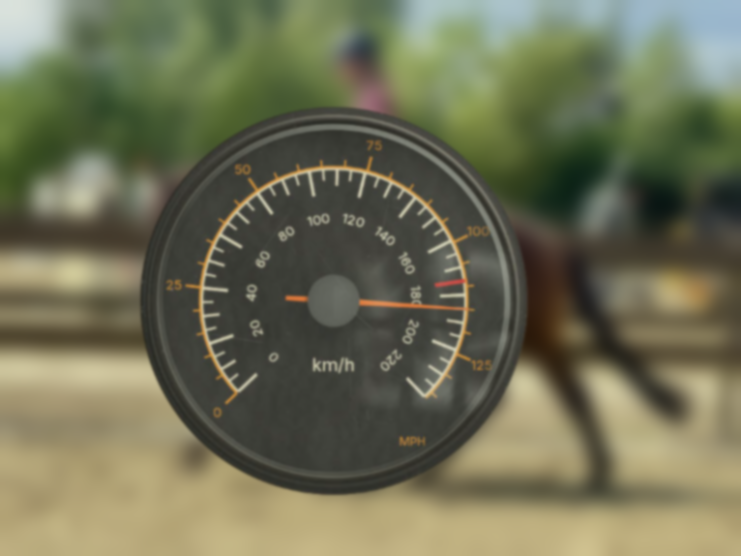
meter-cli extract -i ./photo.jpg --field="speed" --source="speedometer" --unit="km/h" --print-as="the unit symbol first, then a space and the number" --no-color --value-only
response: km/h 185
